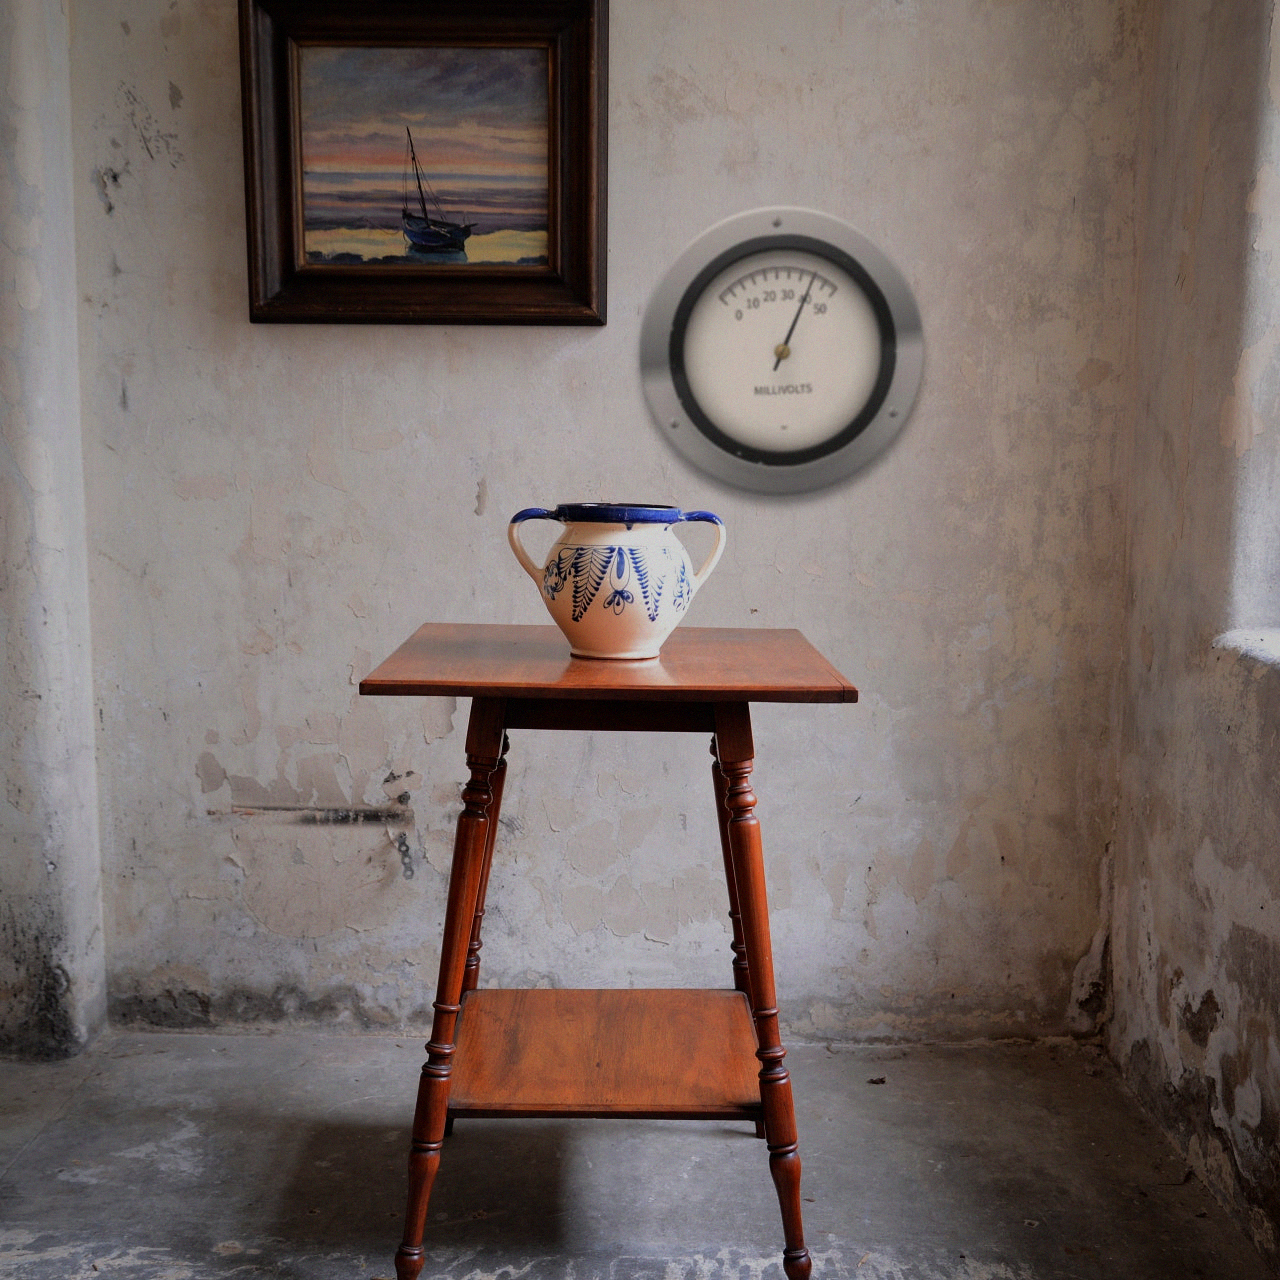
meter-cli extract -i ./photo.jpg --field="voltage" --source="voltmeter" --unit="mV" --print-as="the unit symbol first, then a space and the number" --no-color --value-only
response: mV 40
